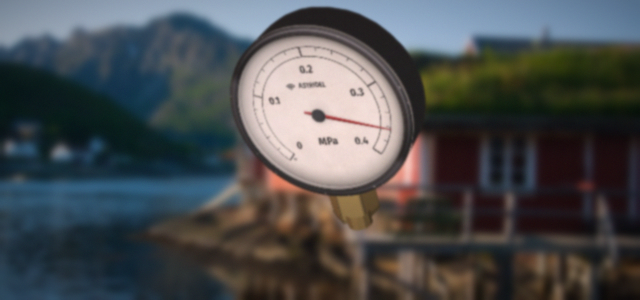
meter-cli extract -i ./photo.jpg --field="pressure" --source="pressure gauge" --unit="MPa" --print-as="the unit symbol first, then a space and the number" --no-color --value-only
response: MPa 0.36
